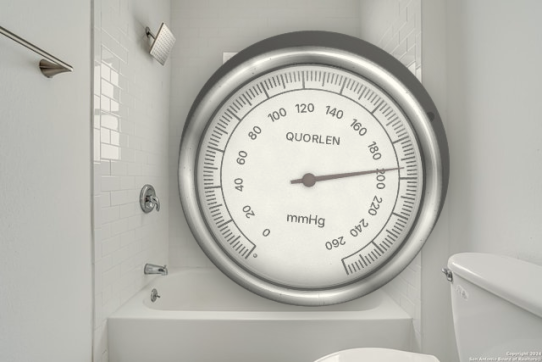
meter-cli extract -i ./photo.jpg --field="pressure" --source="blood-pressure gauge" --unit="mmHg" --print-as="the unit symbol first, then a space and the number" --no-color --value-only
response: mmHg 194
